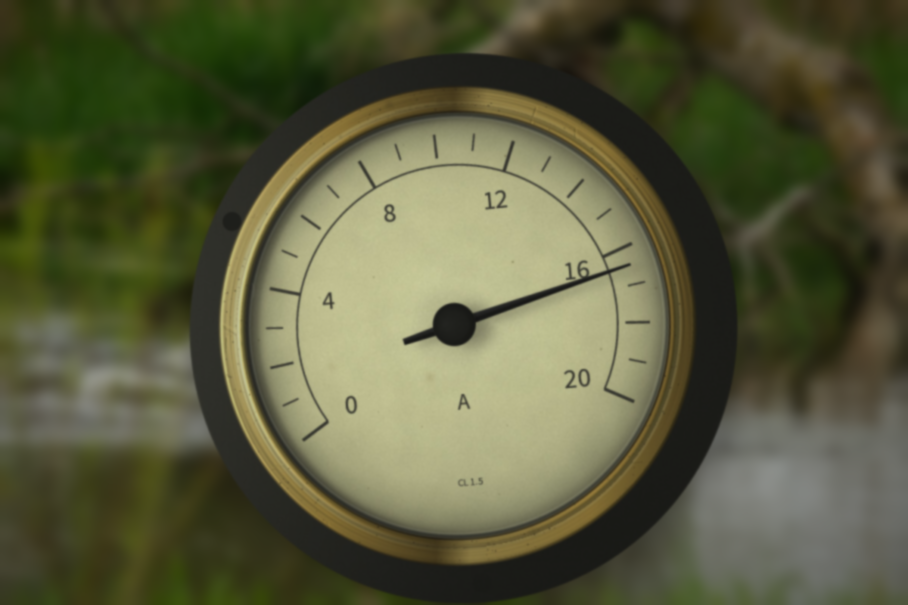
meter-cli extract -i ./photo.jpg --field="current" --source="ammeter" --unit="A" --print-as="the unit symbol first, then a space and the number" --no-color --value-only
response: A 16.5
